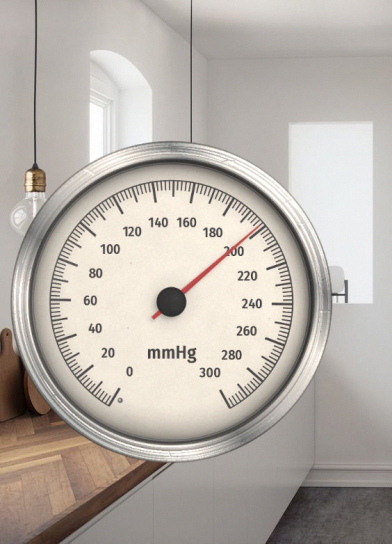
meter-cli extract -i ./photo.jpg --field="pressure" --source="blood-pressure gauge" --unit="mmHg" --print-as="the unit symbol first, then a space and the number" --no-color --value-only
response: mmHg 198
